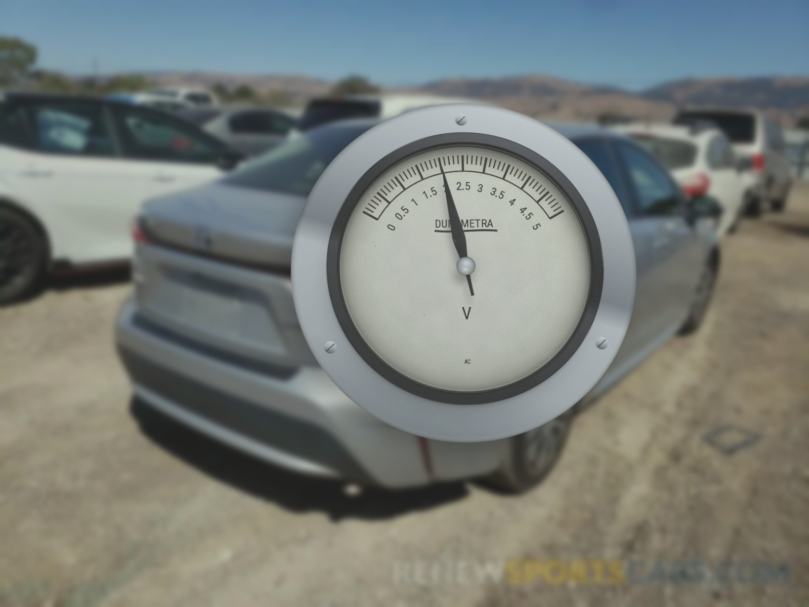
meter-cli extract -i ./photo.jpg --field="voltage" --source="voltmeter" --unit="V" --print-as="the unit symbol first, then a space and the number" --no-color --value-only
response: V 2
